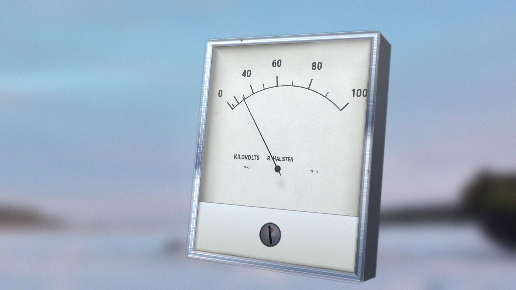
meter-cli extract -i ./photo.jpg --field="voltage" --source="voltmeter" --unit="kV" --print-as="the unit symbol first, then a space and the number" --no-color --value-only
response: kV 30
